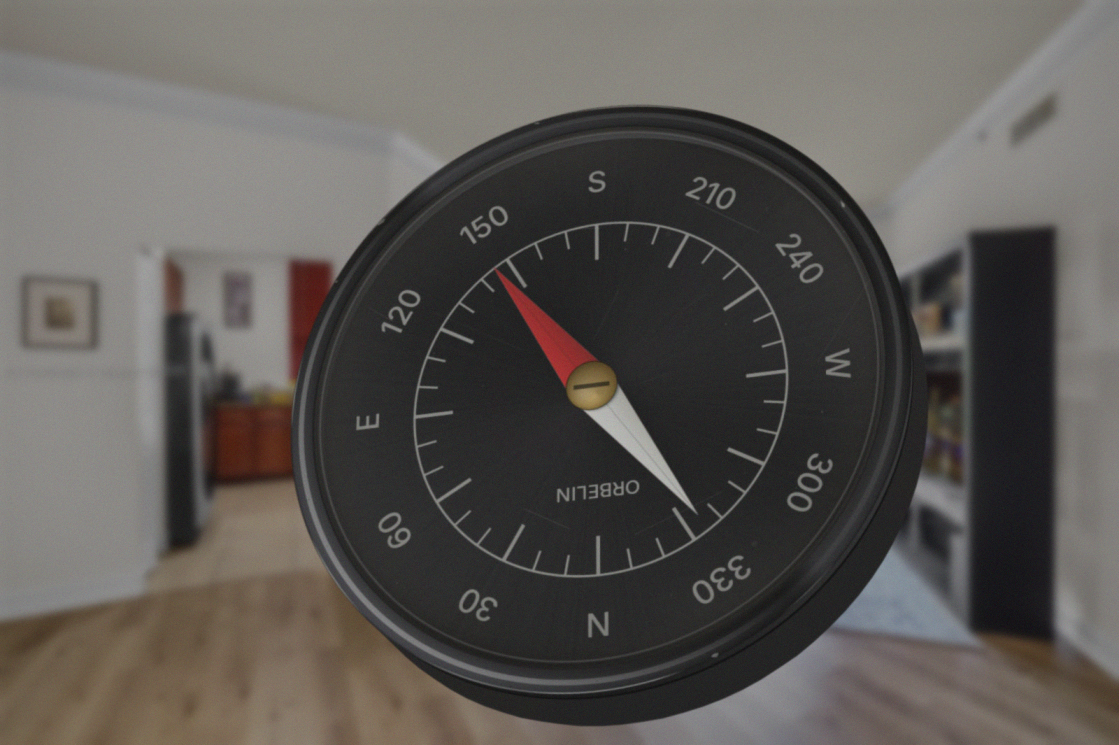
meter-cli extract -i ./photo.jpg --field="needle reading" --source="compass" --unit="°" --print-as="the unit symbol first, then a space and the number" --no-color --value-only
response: ° 145
